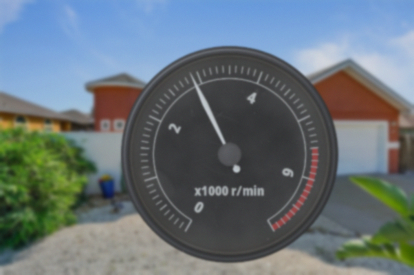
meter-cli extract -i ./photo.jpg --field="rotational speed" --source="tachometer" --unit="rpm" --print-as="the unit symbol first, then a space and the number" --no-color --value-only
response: rpm 2900
